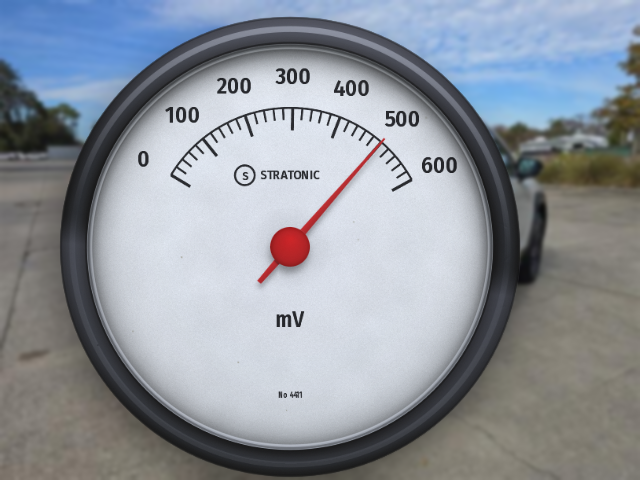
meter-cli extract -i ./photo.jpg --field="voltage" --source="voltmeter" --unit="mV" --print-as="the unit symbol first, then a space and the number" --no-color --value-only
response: mV 500
